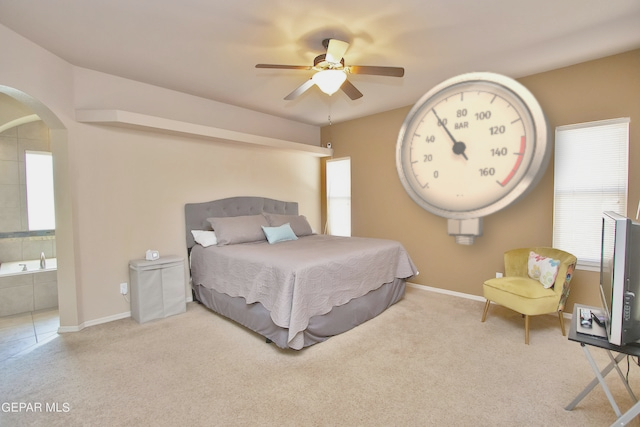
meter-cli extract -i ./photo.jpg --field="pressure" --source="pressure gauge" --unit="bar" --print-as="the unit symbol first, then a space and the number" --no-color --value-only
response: bar 60
